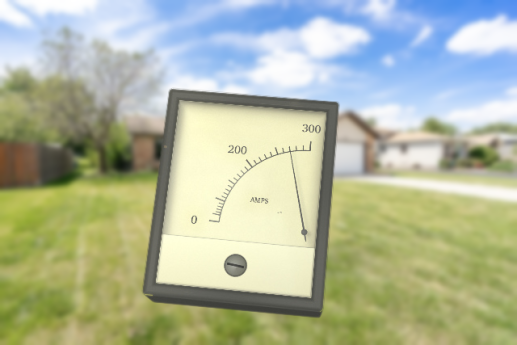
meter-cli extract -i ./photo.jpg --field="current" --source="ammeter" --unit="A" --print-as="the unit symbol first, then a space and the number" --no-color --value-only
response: A 270
